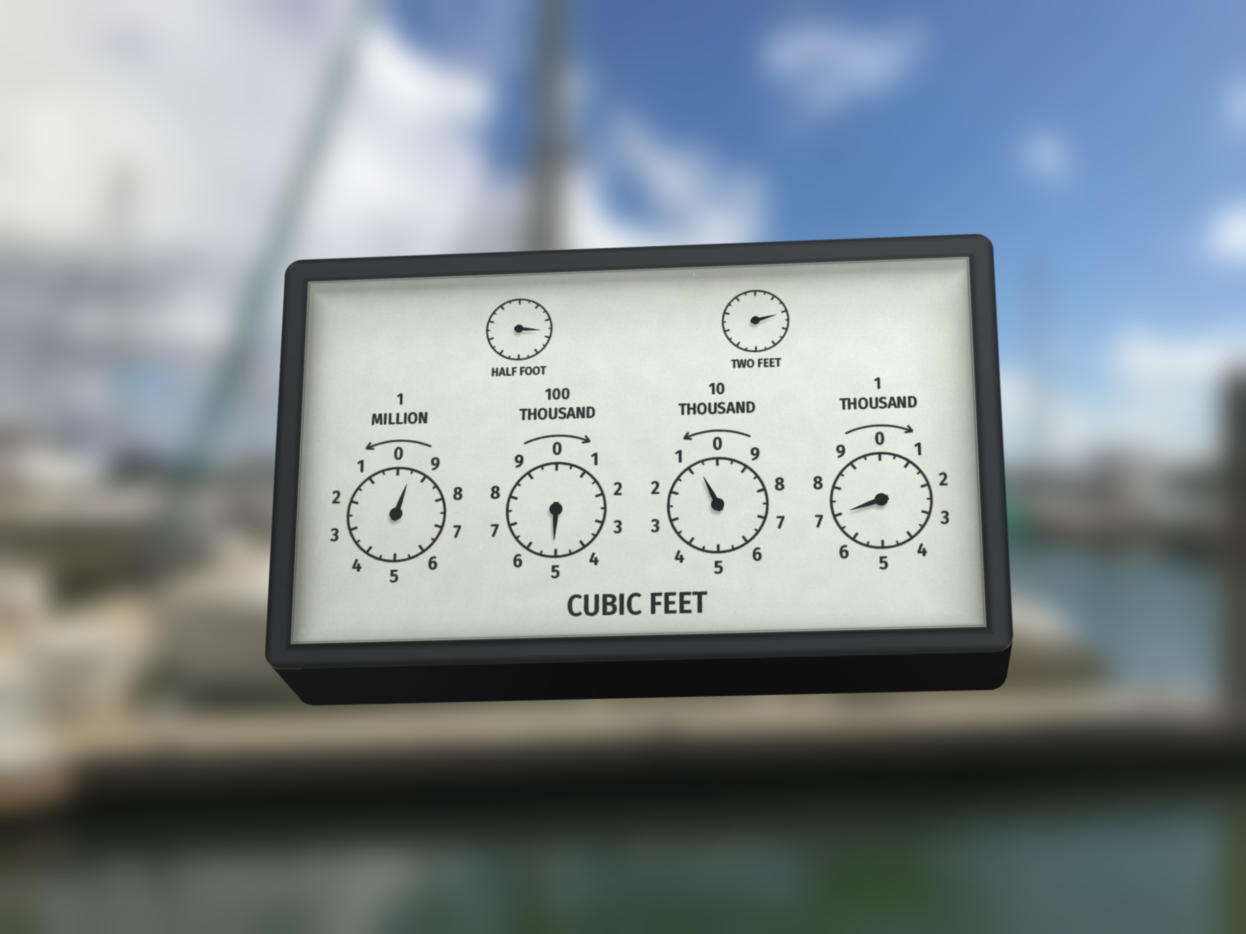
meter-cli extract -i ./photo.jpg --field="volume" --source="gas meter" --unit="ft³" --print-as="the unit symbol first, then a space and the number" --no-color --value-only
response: ft³ 950700
